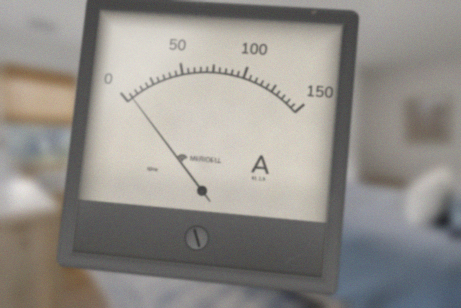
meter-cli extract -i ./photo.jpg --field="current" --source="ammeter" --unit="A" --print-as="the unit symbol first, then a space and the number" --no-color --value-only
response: A 5
